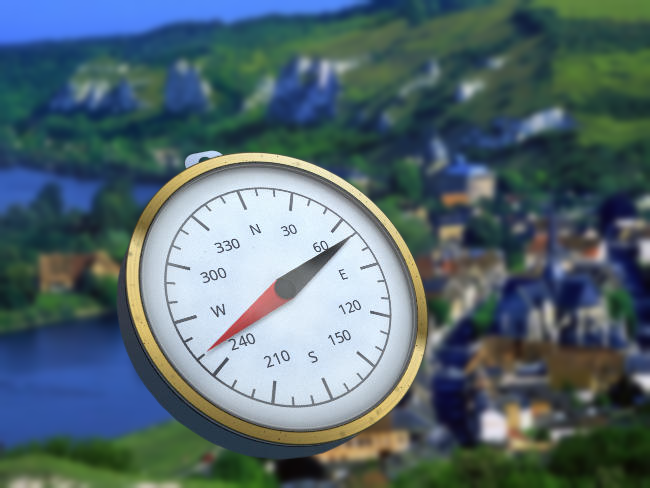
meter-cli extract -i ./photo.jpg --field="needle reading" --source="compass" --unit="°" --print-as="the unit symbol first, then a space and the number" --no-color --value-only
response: ° 250
